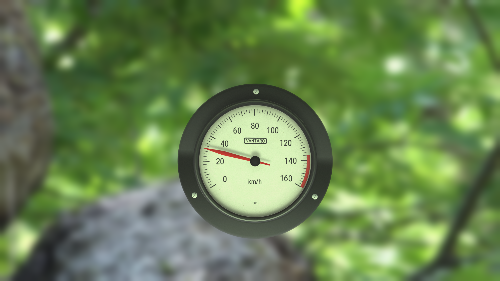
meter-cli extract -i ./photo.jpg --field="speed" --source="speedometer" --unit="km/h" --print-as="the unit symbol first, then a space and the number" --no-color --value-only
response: km/h 30
